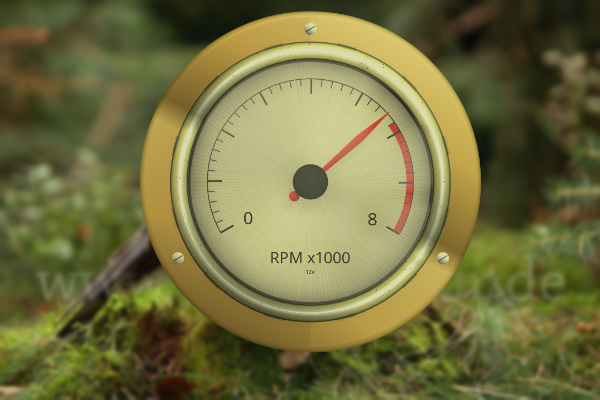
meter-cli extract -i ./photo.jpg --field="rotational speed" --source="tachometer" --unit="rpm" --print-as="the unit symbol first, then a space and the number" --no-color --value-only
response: rpm 5600
